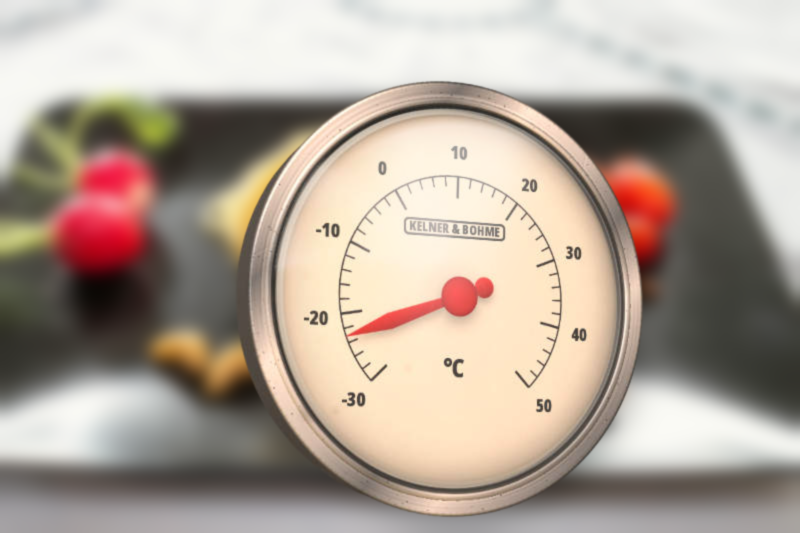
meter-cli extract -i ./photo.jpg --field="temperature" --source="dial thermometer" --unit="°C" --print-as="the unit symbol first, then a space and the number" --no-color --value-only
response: °C -23
